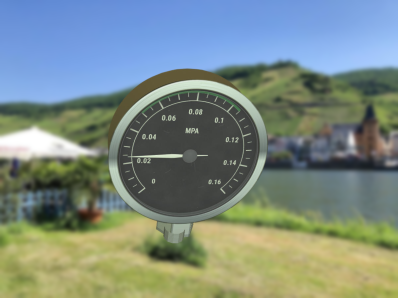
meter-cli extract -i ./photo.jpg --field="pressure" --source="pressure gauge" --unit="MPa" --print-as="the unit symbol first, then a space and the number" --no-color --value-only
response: MPa 0.025
